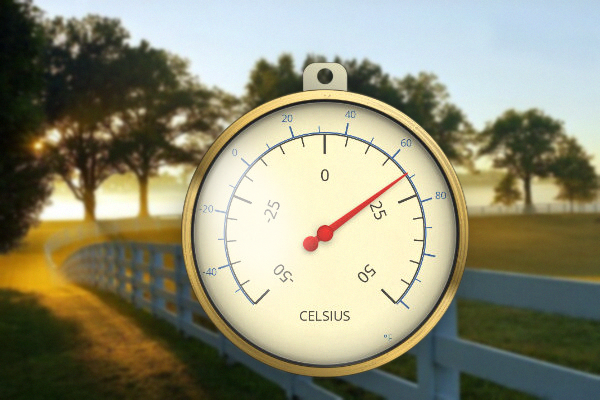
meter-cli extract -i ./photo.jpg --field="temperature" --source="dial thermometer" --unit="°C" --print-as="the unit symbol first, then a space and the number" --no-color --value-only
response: °C 20
